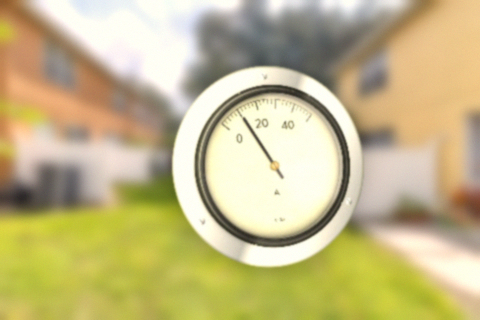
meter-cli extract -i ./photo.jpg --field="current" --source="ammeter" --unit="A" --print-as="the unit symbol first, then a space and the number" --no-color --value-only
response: A 10
